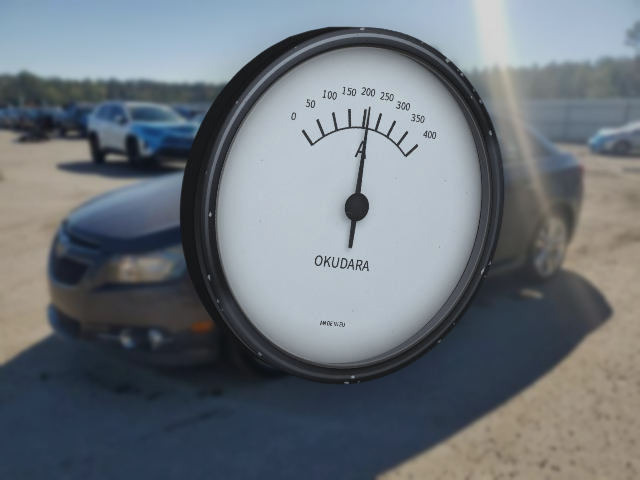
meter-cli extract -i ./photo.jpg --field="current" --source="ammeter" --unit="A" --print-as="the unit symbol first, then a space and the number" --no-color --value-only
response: A 200
